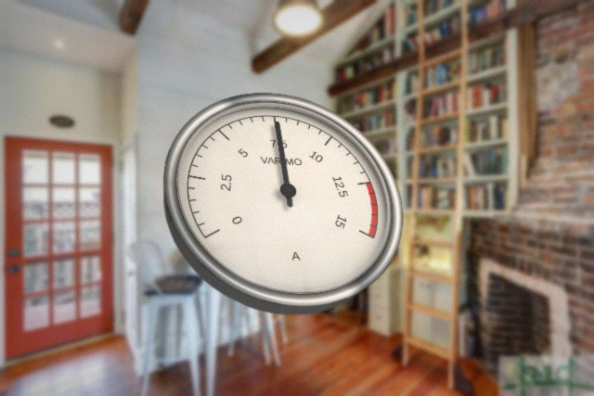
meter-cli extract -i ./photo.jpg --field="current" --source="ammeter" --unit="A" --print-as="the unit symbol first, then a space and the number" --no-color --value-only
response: A 7.5
